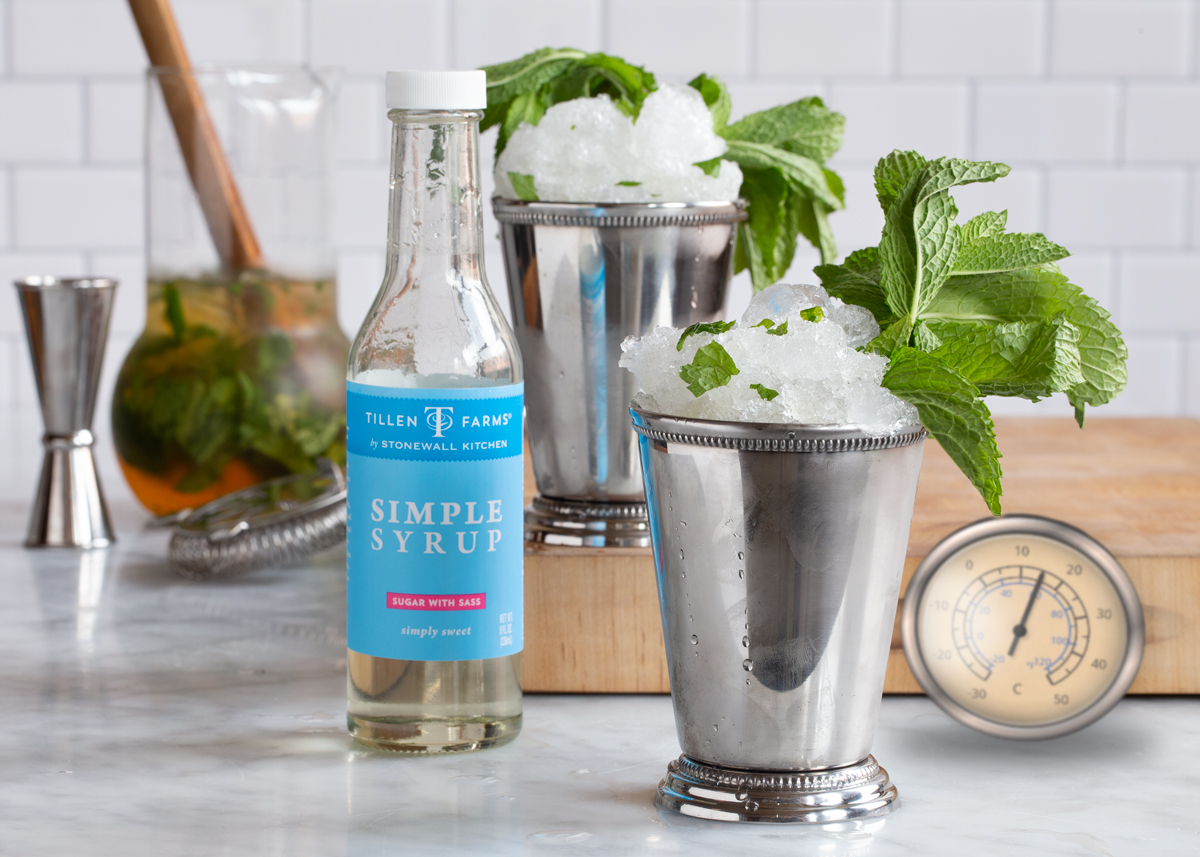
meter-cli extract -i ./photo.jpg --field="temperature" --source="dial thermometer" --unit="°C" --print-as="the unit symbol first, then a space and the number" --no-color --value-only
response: °C 15
